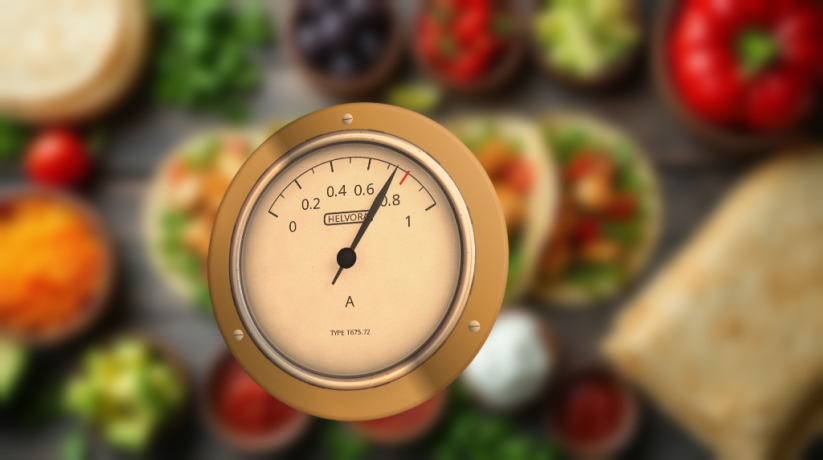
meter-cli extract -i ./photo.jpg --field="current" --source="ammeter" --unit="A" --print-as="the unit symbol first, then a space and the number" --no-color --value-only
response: A 0.75
